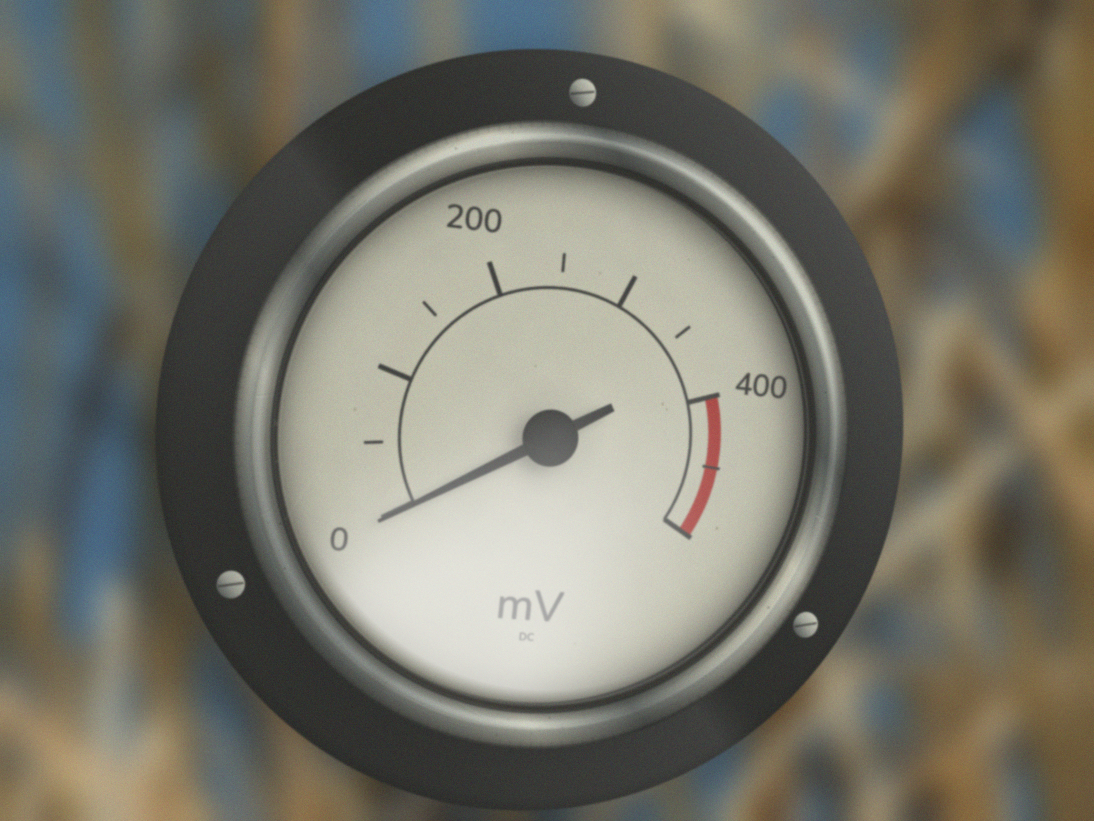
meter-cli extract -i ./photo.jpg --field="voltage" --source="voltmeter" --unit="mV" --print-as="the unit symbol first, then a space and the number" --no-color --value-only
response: mV 0
